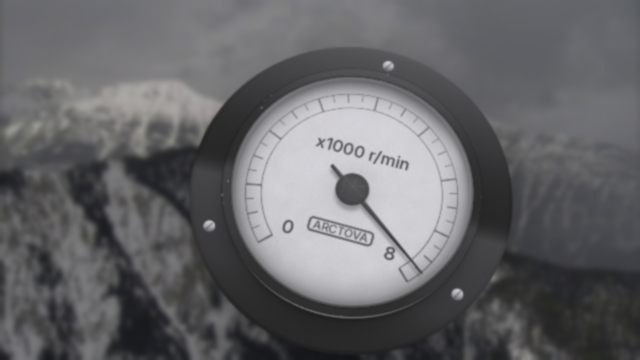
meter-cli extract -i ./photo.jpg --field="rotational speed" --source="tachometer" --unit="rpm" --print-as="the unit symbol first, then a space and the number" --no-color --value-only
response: rpm 7750
